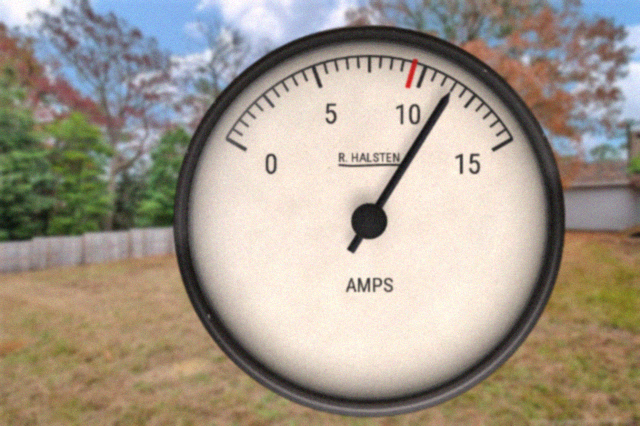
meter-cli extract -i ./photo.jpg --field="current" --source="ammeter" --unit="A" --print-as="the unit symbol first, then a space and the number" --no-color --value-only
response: A 11.5
